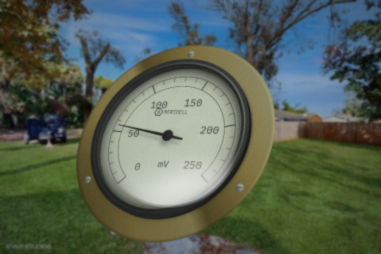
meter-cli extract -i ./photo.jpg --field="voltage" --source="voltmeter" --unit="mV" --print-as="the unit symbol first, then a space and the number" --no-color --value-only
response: mV 55
